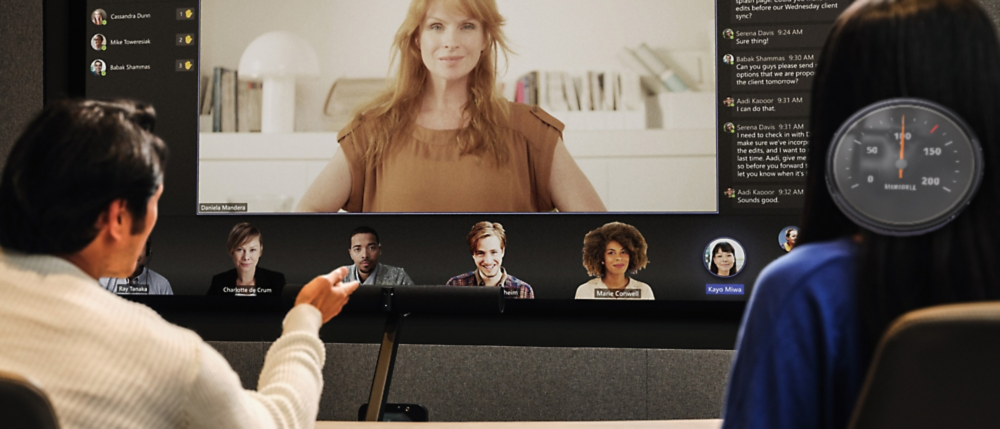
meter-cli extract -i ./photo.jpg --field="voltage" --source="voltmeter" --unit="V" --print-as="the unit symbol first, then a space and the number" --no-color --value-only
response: V 100
